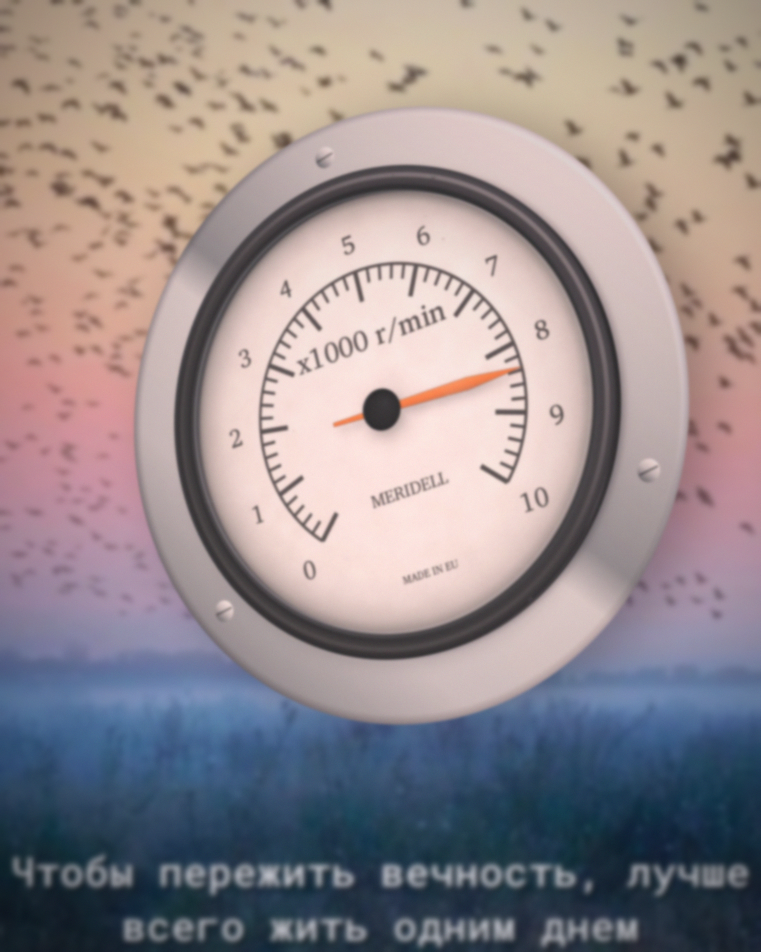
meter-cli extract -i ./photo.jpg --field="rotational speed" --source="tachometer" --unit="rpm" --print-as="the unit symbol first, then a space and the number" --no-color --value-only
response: rpm 8400
